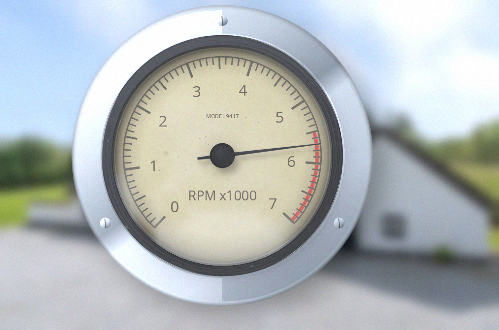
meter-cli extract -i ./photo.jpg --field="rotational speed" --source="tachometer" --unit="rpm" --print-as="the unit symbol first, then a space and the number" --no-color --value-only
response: rpm 5700
